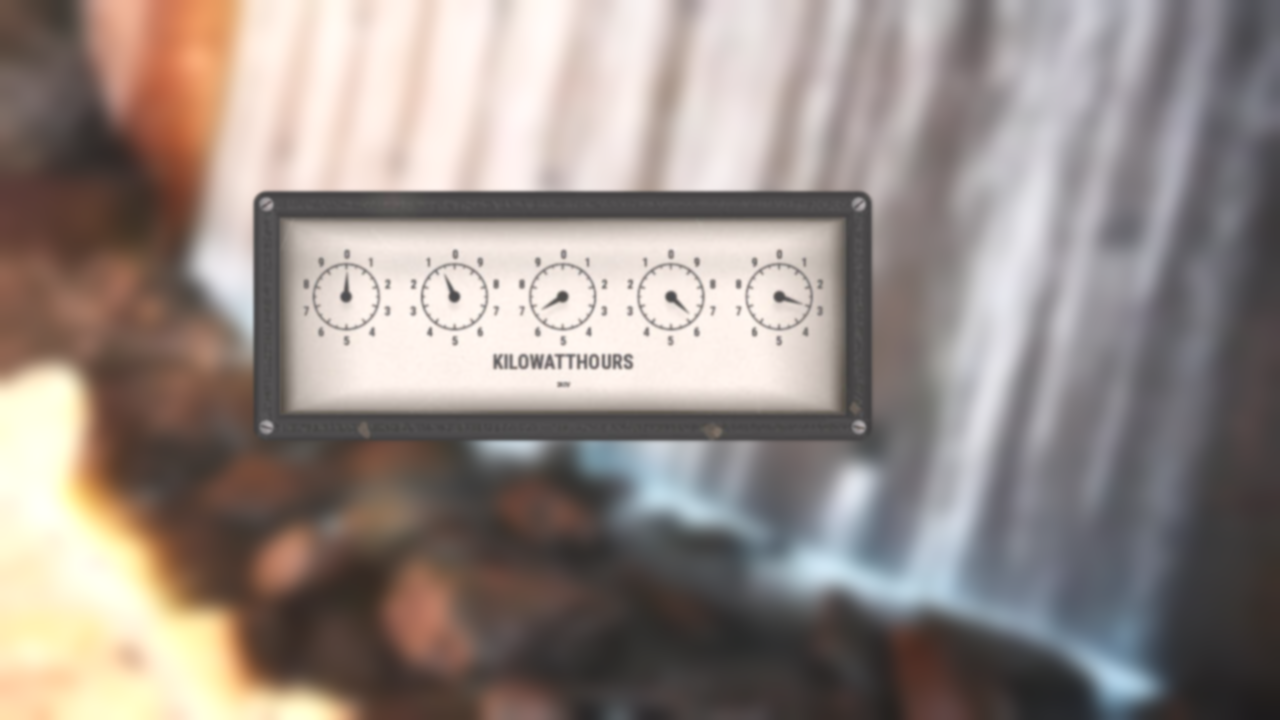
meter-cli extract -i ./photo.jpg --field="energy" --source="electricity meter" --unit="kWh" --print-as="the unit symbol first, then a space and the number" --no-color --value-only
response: kWh 663
